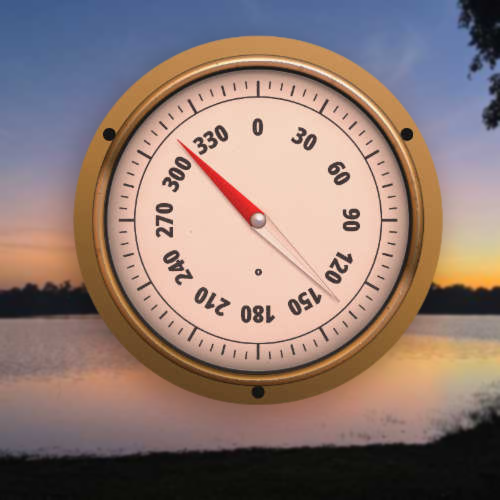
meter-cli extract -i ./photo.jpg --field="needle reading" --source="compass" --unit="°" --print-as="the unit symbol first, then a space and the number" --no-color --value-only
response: ° 315
